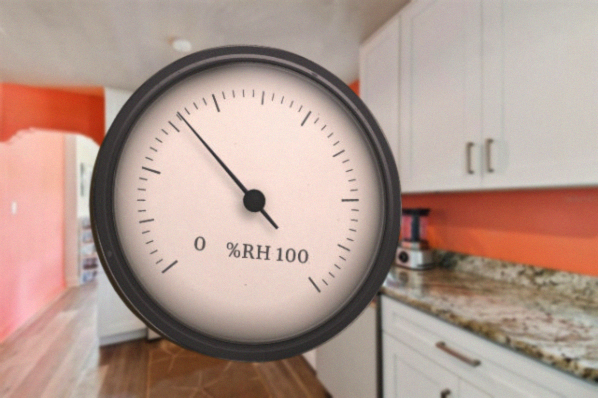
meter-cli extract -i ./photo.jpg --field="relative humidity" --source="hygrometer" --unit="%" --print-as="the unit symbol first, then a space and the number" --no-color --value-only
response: % 32
